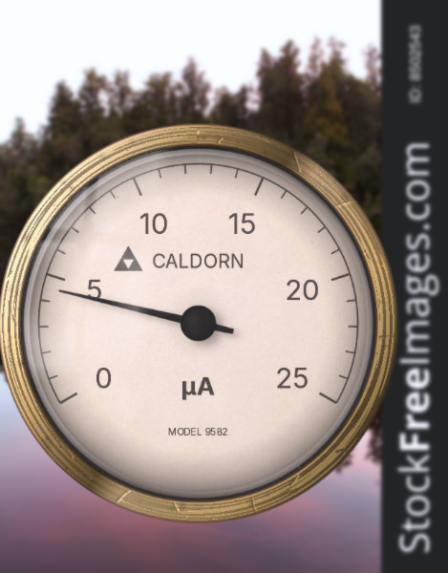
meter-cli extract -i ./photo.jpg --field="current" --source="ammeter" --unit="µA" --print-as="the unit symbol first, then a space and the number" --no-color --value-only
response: µA 4.5
